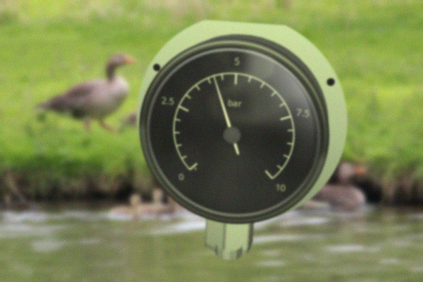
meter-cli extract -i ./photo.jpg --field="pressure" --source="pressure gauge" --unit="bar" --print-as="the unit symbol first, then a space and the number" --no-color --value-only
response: bar 4.25
